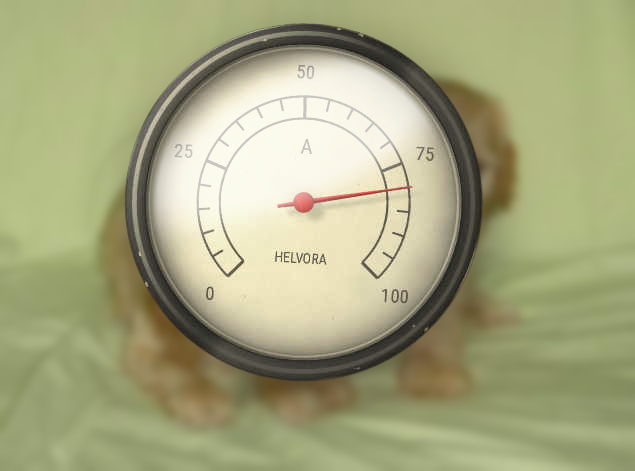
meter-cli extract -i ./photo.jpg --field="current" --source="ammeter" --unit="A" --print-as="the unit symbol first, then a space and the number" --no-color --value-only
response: A 80
